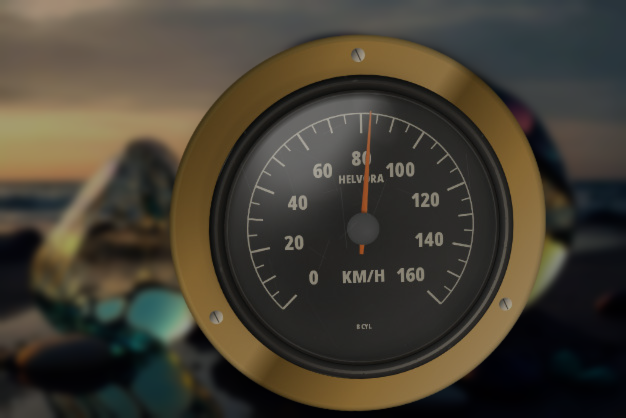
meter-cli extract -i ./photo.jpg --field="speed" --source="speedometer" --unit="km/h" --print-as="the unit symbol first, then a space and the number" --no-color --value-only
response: km/h 82.5
